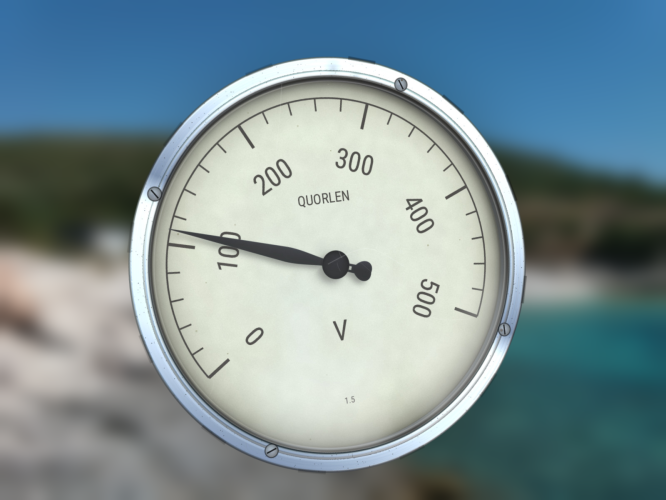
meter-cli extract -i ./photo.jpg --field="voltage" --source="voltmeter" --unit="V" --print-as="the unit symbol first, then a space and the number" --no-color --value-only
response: V 110
